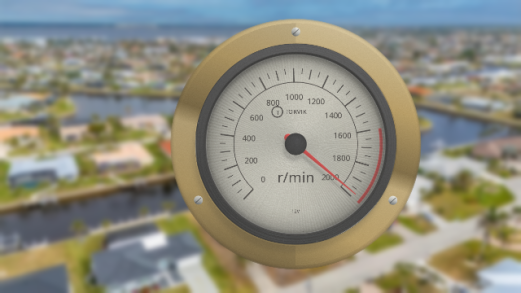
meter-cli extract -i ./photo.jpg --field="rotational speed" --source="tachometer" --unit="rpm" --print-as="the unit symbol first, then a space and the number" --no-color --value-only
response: rpm 1975
